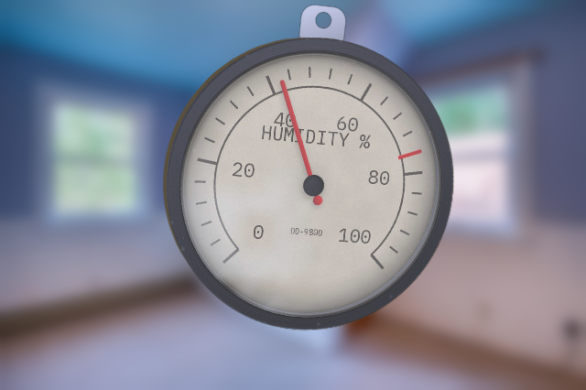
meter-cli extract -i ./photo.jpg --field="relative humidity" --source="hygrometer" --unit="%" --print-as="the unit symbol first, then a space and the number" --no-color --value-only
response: % 42
